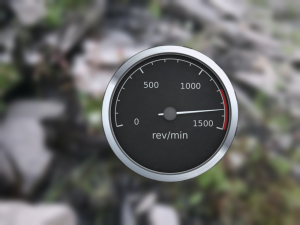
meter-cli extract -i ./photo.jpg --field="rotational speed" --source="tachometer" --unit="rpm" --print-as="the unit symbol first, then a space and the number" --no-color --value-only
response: rpm 1350
